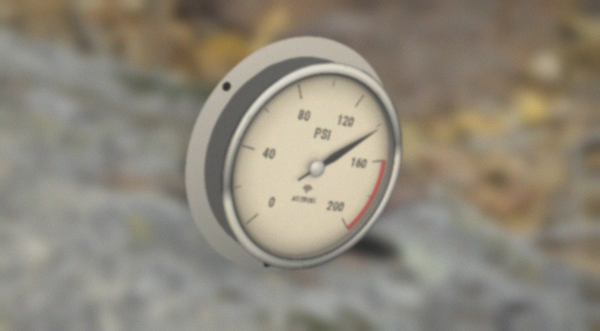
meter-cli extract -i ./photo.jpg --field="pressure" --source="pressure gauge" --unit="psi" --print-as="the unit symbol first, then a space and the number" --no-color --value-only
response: psi 140
